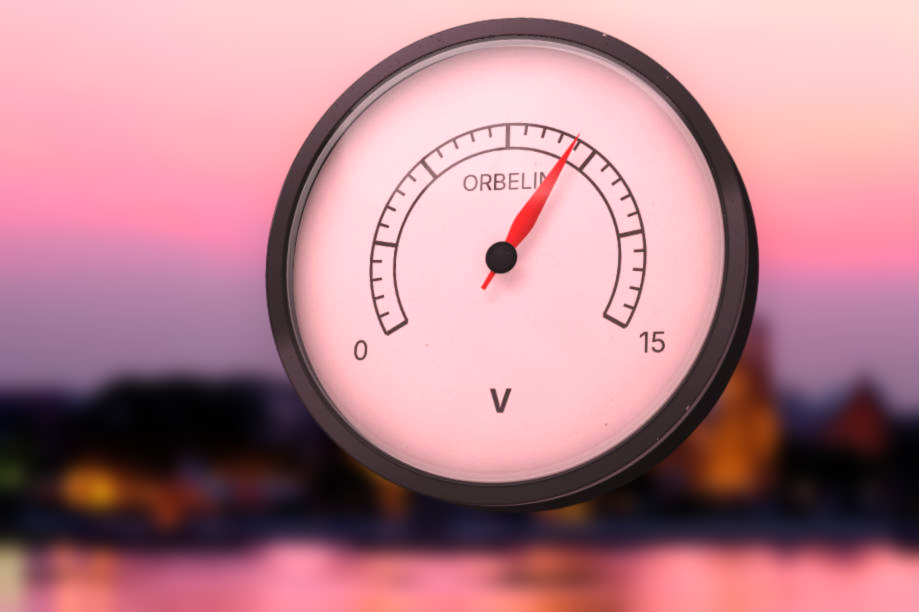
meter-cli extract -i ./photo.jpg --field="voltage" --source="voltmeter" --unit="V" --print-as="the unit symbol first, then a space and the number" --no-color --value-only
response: V 9.5
